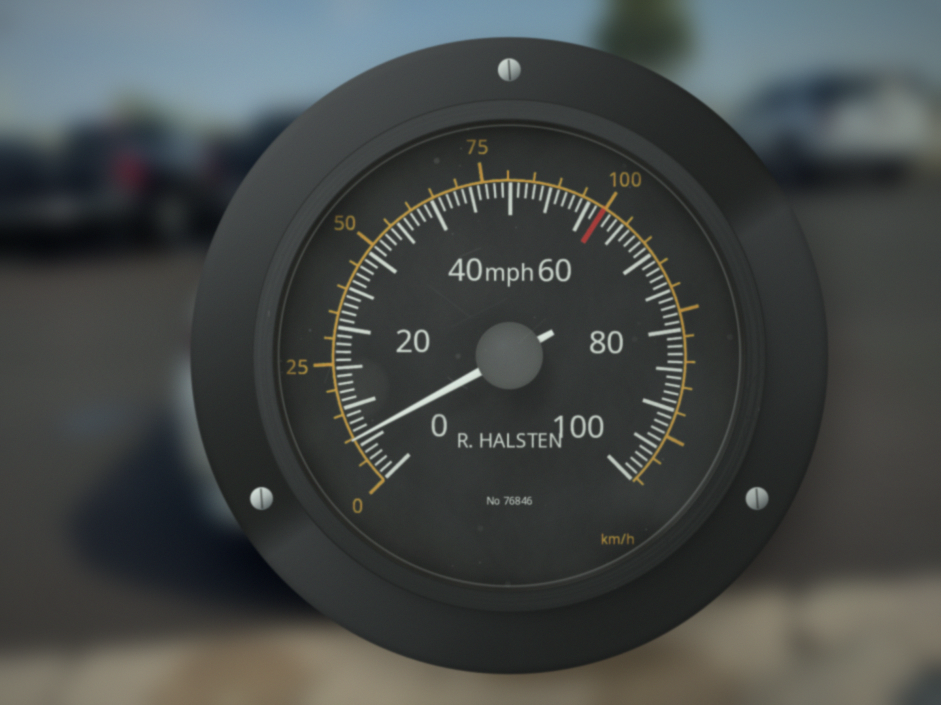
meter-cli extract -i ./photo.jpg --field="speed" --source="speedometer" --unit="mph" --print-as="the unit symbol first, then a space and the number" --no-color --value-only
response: mph 6
